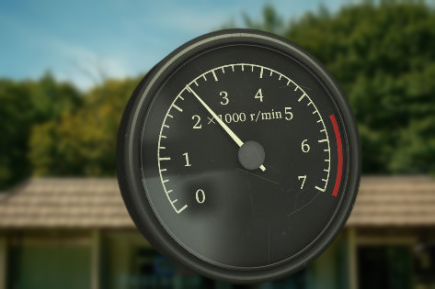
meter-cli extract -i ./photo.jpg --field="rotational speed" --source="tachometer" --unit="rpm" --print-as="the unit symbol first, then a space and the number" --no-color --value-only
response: rpm 2400
